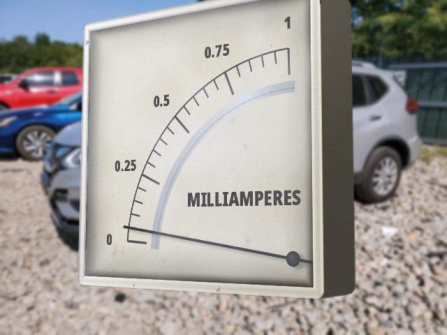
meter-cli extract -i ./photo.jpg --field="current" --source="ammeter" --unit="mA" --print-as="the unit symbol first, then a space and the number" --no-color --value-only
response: mA 0.05
